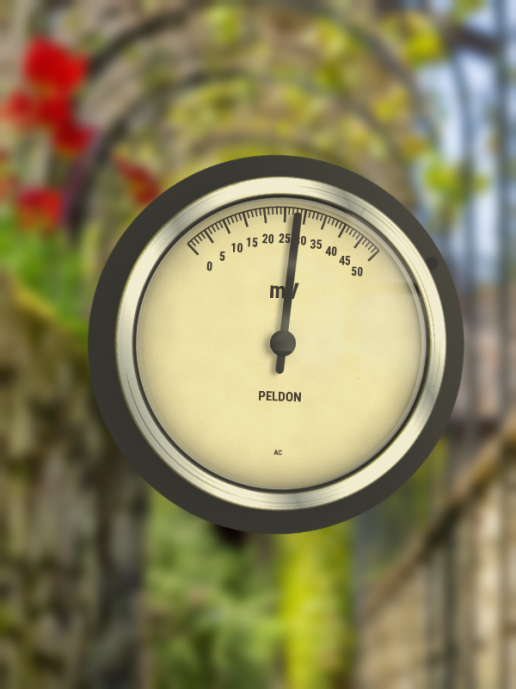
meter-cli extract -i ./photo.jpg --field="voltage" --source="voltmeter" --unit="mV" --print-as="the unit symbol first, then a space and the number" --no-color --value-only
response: mV 28
